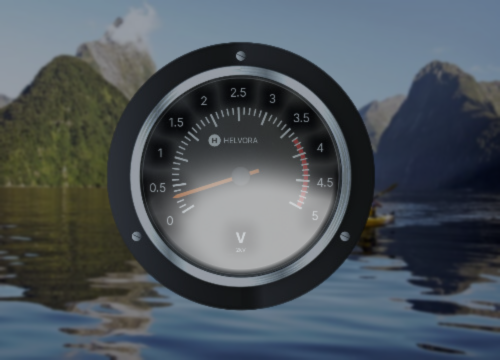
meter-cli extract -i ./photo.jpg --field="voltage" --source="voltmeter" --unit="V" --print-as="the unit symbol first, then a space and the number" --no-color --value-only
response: V 0.3
